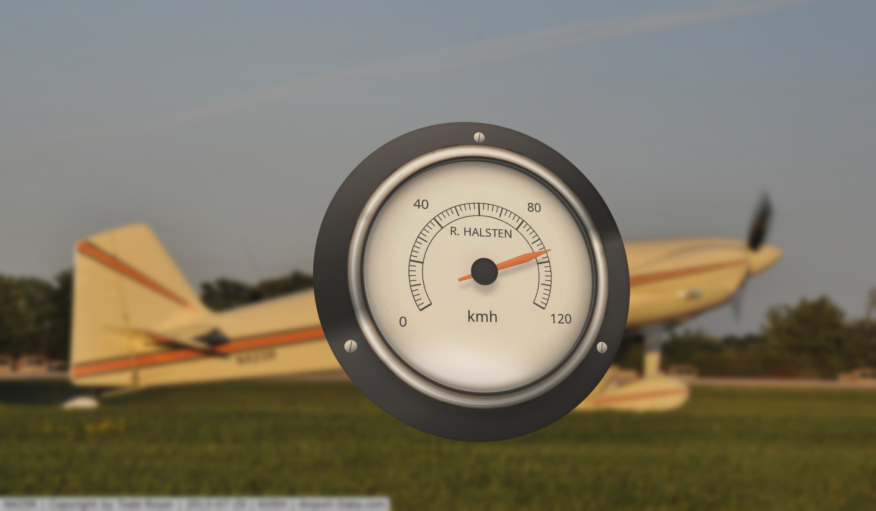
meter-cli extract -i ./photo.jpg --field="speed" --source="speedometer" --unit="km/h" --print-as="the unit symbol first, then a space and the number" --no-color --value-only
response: km/h 96
